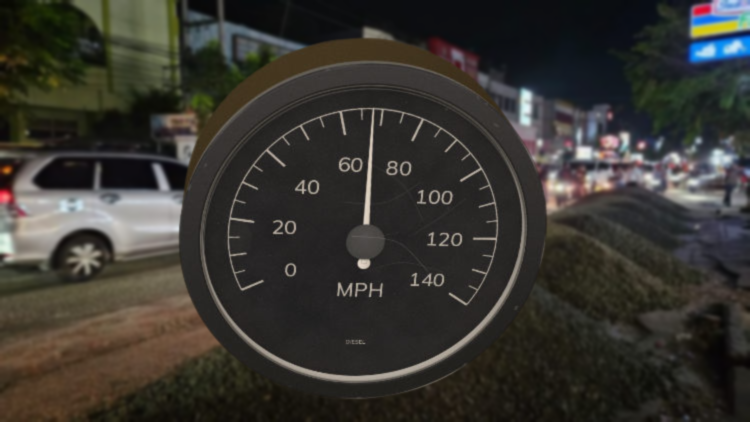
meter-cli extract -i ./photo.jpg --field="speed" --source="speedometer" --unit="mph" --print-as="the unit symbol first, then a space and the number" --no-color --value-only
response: mph 67.5
